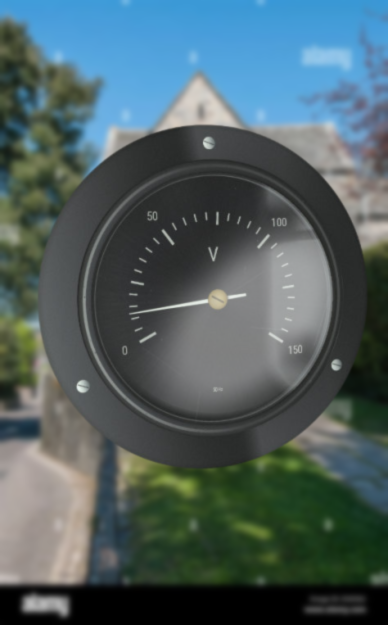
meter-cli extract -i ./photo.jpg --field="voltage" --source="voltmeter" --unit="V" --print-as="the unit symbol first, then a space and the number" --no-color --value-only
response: V 12.5
